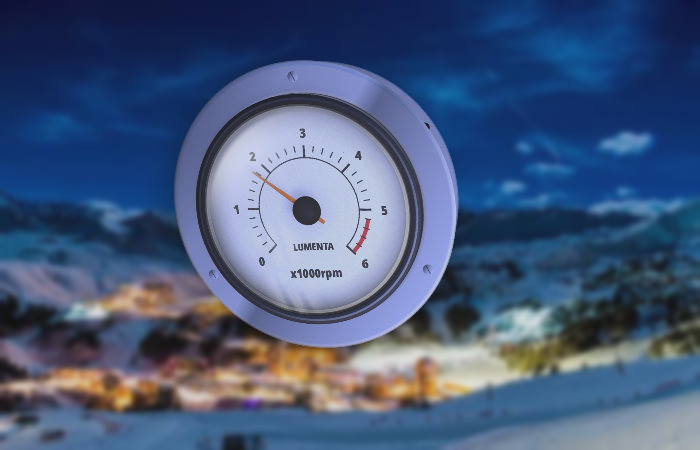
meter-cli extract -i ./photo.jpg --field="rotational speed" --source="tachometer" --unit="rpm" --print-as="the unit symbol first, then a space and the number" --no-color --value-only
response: rpm 1800
